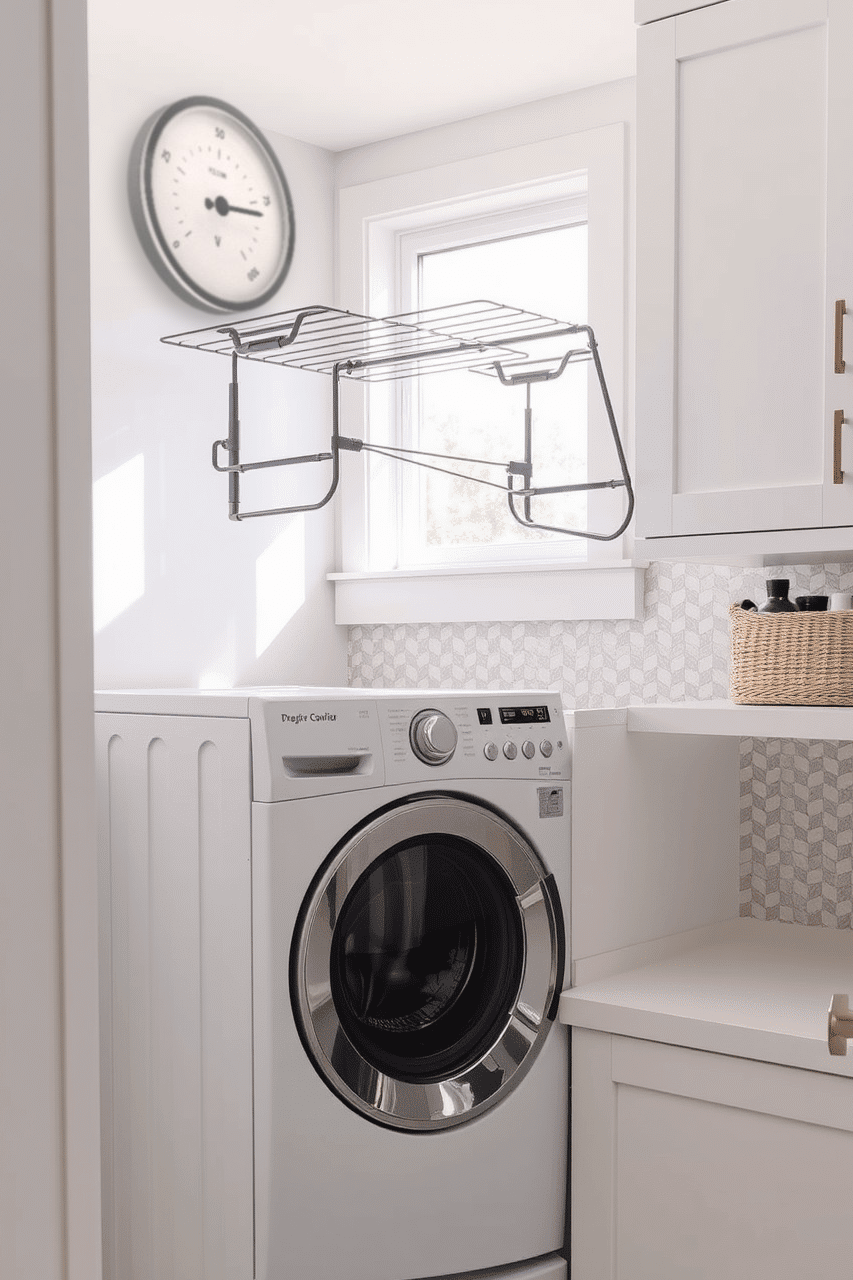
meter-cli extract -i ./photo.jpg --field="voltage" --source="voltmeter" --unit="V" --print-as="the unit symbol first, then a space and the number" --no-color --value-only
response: V 80
